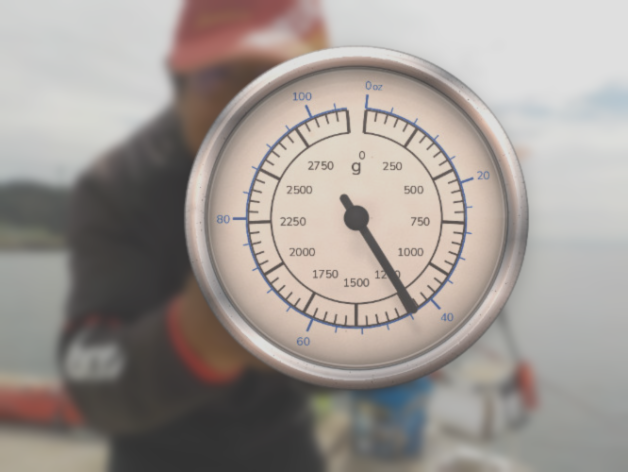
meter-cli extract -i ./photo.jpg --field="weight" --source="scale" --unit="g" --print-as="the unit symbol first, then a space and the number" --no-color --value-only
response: g 1225
